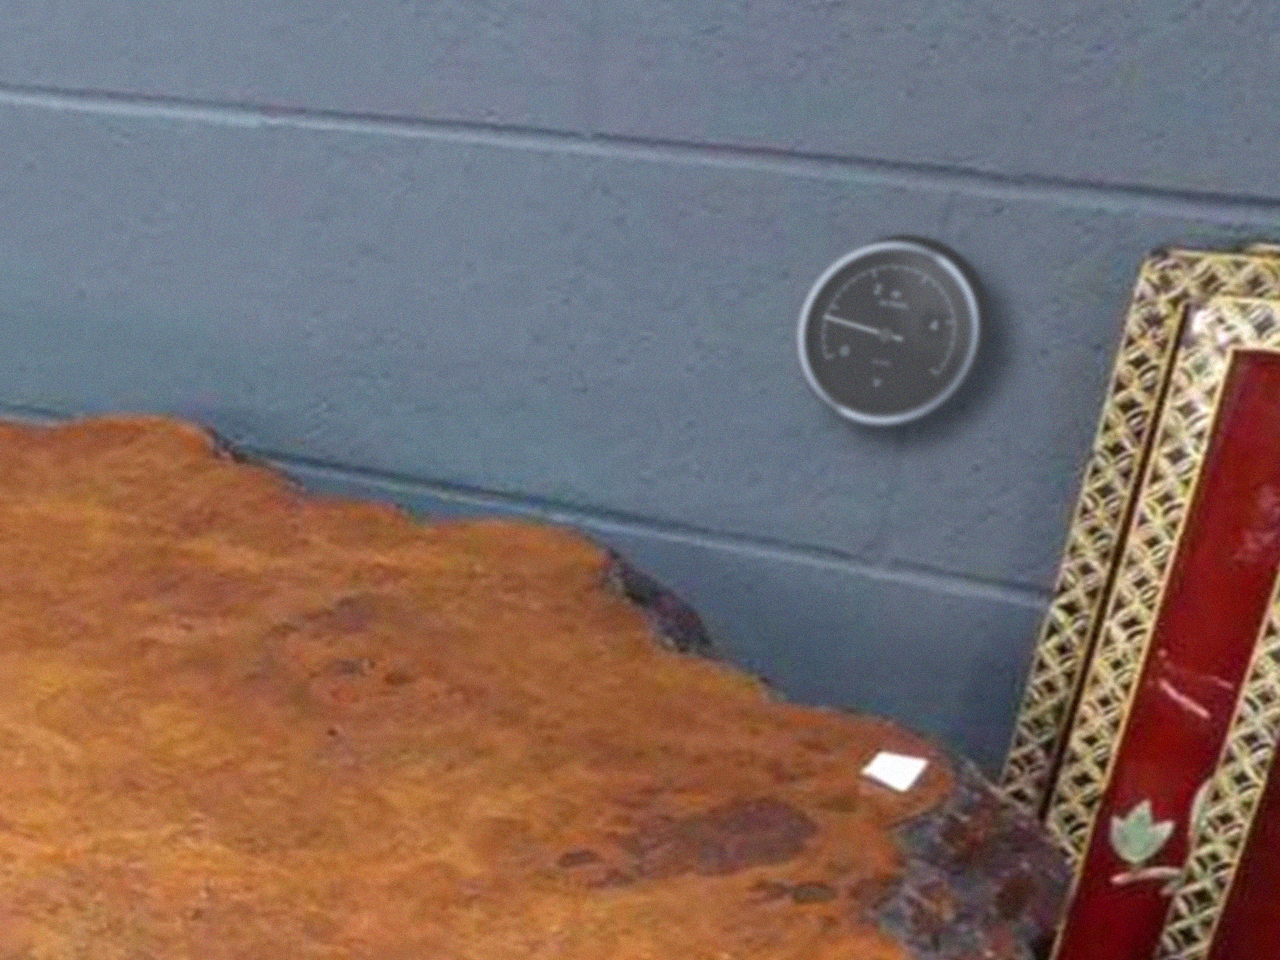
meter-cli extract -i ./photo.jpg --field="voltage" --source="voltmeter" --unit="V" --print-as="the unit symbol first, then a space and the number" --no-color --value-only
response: V 0.8
